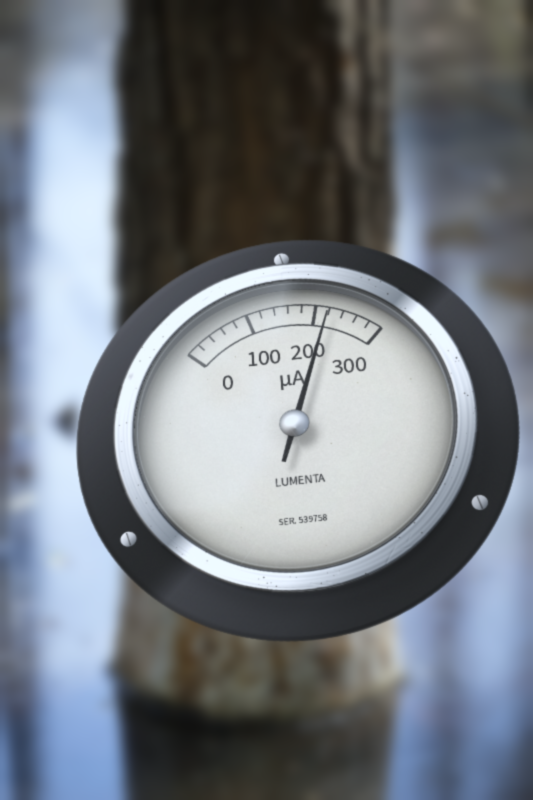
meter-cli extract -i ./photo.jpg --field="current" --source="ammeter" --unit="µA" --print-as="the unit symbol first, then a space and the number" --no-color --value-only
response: µA 220
